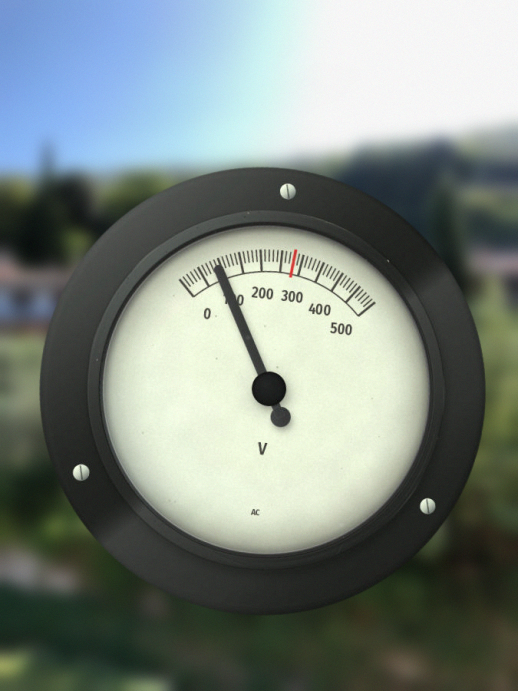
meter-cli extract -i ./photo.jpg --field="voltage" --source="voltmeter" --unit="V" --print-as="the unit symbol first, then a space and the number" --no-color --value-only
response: V 90
